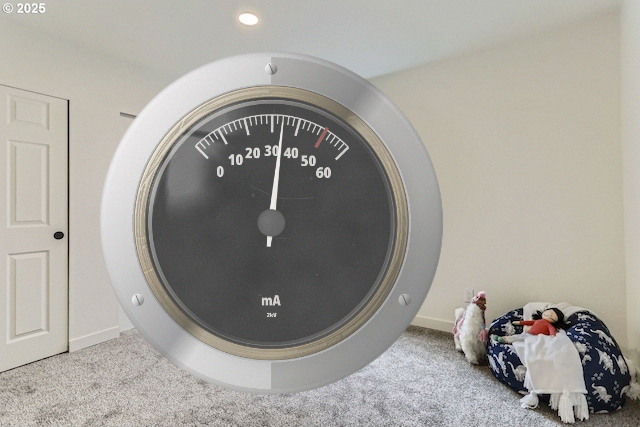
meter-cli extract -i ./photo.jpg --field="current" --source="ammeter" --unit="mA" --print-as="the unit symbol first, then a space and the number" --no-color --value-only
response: mA 34
